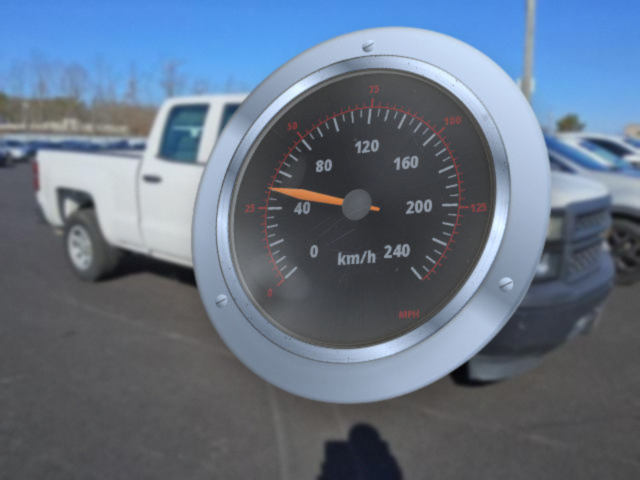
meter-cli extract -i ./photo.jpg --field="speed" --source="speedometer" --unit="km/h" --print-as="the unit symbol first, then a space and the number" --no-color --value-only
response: km/h 50
